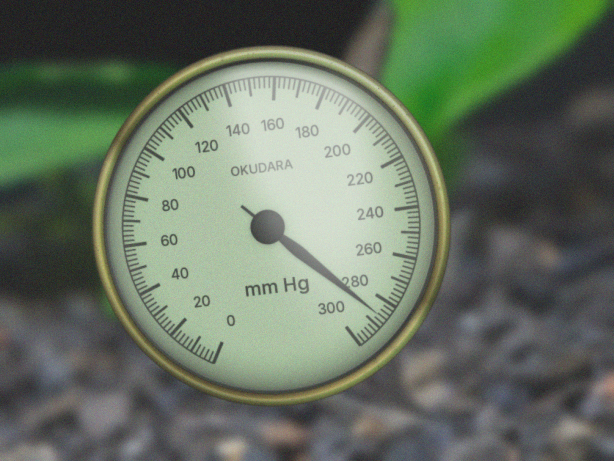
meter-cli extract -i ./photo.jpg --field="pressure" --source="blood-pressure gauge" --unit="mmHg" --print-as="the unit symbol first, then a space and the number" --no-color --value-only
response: mmHg 286
